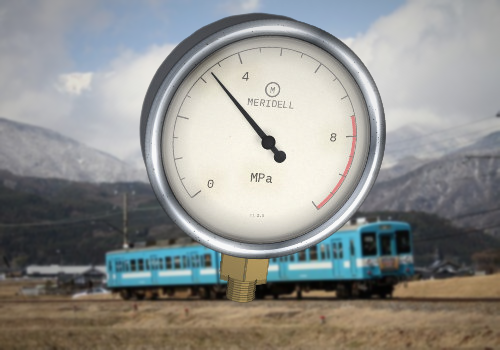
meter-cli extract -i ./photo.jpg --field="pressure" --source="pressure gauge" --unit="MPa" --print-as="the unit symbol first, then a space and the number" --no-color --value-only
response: MPa 3.25
